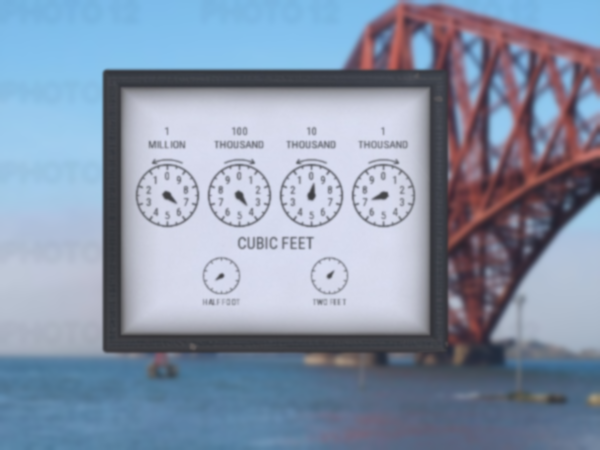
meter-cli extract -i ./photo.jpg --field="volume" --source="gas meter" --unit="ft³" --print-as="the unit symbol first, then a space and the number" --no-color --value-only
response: ft³ 639700
